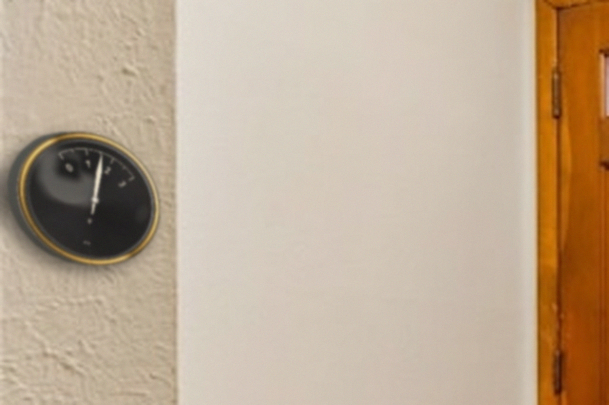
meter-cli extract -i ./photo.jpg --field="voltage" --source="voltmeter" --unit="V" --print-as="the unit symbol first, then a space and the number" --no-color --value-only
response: V 1.5
